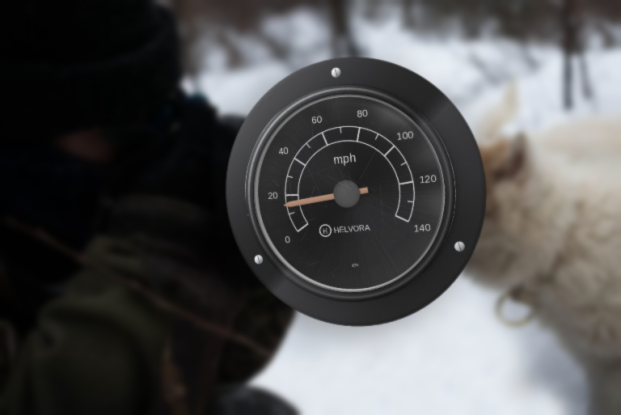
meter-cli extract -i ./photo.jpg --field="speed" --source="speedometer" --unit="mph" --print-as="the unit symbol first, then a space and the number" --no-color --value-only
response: mph 15
